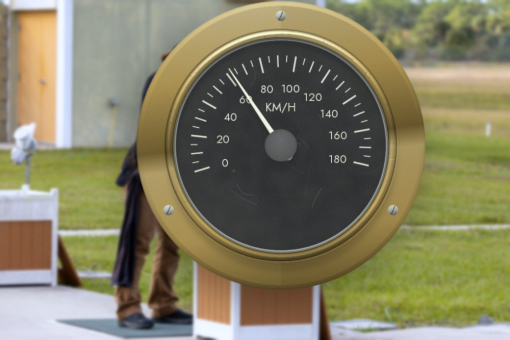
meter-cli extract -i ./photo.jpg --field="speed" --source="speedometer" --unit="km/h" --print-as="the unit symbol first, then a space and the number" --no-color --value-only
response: km/h 62.5
